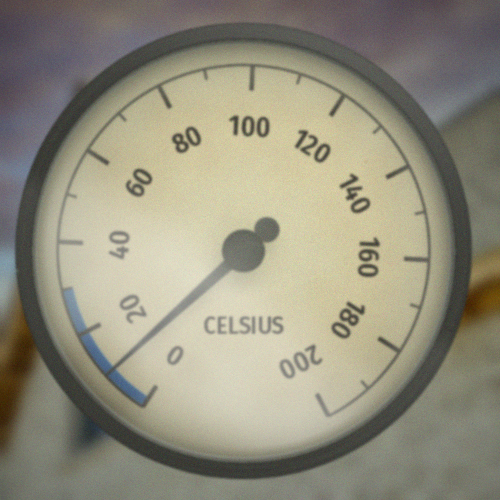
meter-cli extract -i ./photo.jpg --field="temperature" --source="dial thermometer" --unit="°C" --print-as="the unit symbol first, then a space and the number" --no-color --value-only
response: °C 10
